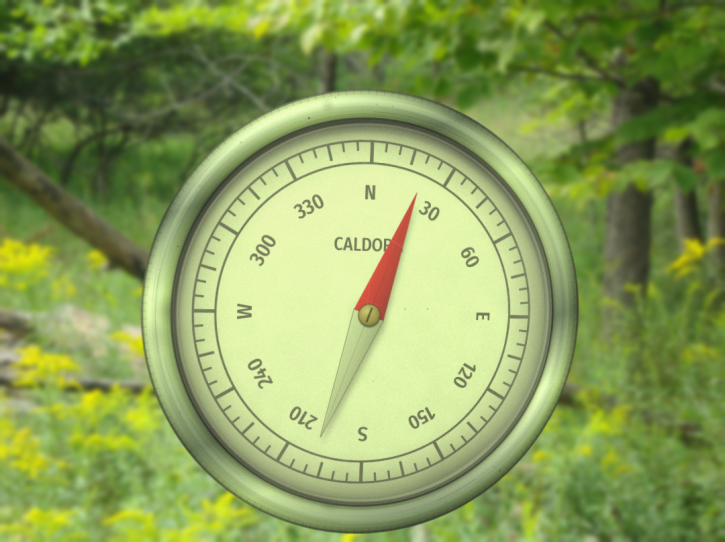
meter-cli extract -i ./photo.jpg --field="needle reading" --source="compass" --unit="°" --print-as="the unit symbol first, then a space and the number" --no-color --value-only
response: ° 20
